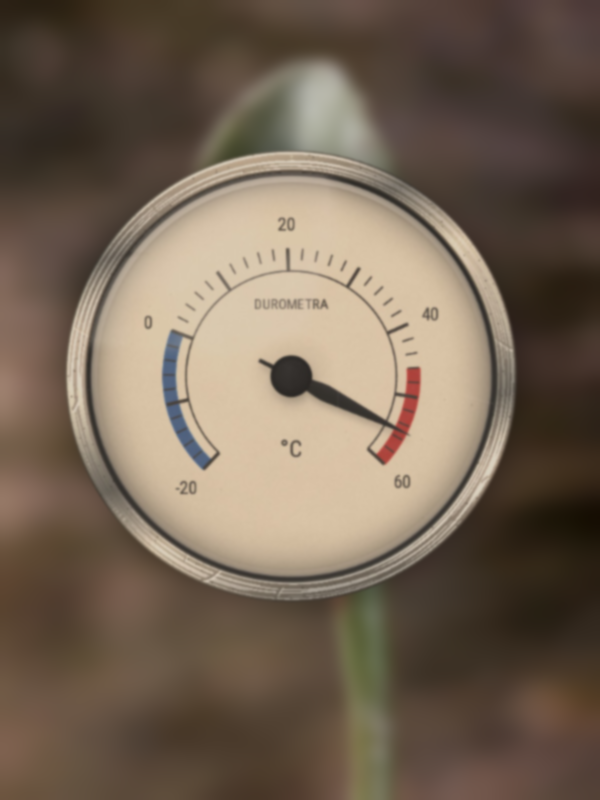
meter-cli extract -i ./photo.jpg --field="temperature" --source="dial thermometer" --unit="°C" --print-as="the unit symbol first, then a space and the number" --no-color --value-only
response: °C 55
